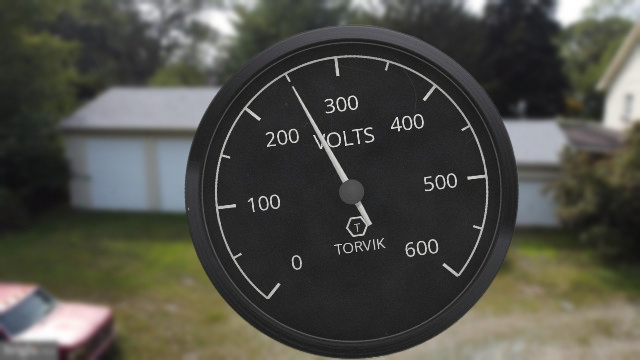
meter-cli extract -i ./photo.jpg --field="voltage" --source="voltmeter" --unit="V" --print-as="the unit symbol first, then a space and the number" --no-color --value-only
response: V 250
